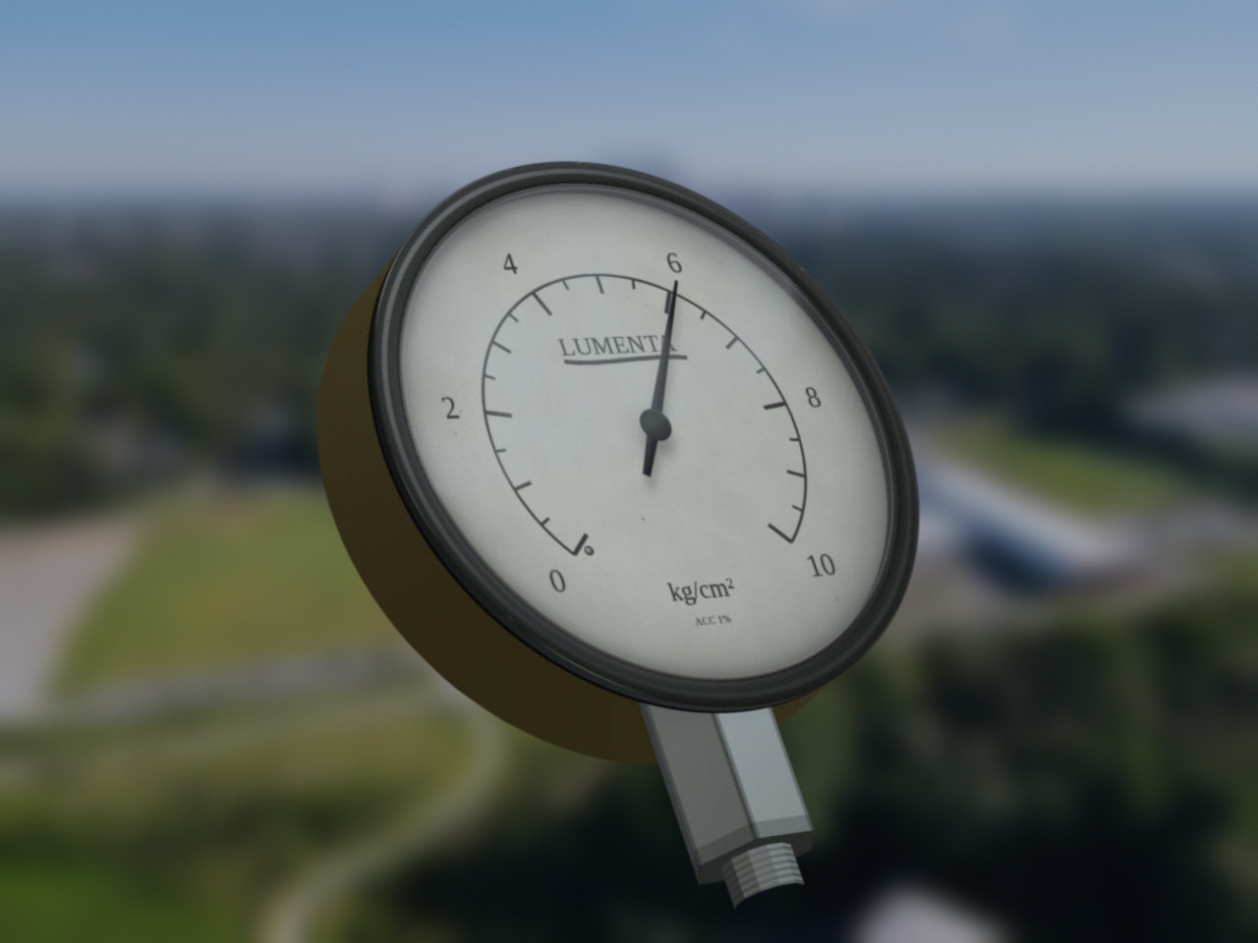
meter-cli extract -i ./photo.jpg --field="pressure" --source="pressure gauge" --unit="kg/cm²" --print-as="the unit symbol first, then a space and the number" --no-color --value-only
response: kg/cm² 6
